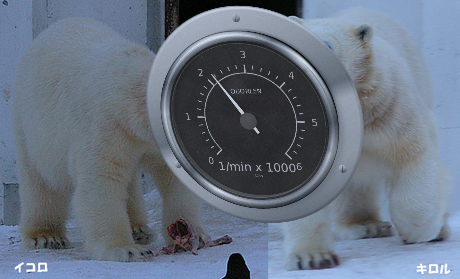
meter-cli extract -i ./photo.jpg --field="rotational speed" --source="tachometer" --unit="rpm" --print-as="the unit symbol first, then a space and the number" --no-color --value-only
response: rpm 2200
